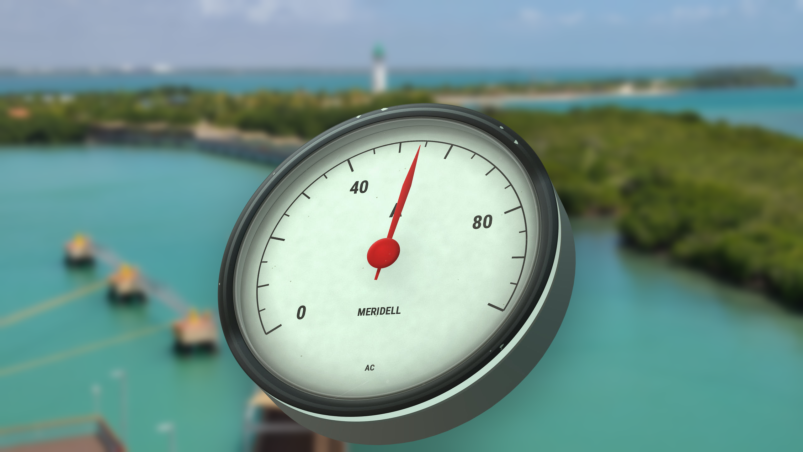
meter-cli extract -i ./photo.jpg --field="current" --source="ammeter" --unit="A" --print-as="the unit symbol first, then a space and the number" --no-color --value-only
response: A 55
